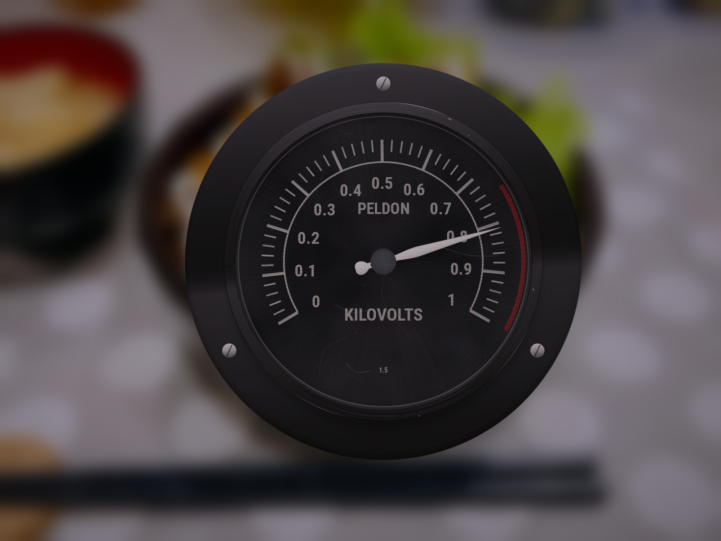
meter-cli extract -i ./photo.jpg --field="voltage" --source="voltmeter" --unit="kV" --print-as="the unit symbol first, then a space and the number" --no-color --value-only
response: kV 0.81
